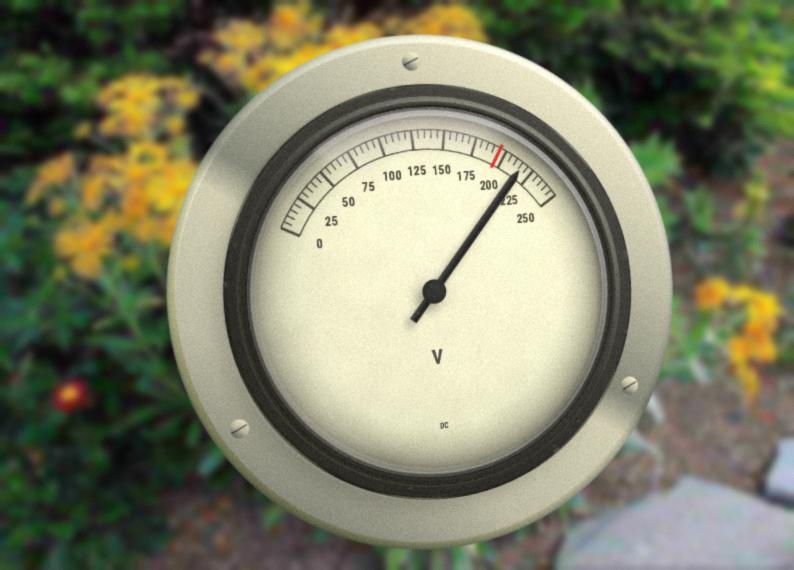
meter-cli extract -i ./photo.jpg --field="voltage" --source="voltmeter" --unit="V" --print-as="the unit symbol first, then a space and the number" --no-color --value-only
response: V 215
